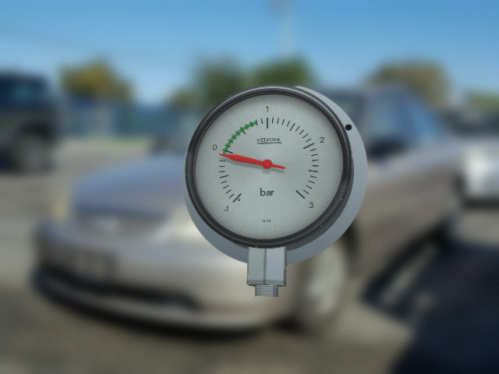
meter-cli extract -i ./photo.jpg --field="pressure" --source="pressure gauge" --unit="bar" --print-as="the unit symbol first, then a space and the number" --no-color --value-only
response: bar -0.1
